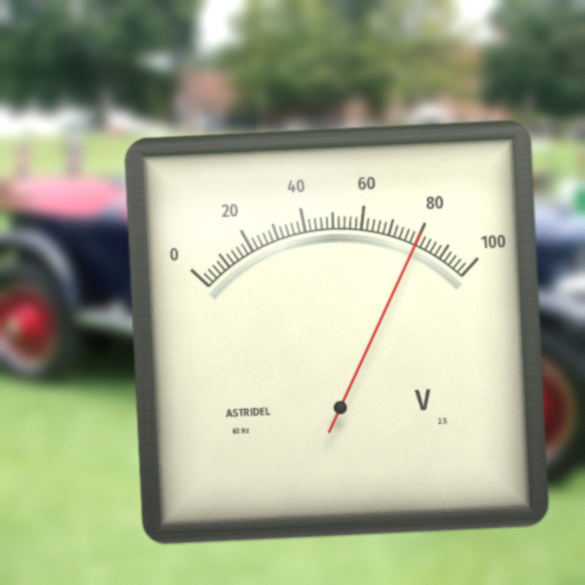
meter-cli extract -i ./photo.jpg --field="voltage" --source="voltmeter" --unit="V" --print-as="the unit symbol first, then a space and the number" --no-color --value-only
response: V 80
